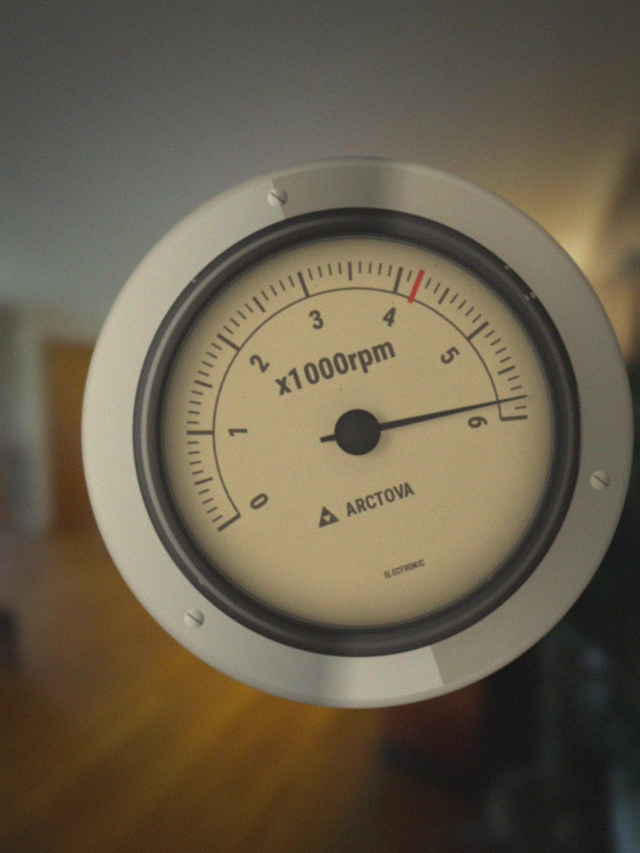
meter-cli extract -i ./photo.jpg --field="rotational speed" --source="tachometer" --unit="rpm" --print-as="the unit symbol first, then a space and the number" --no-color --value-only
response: rpm 5800
